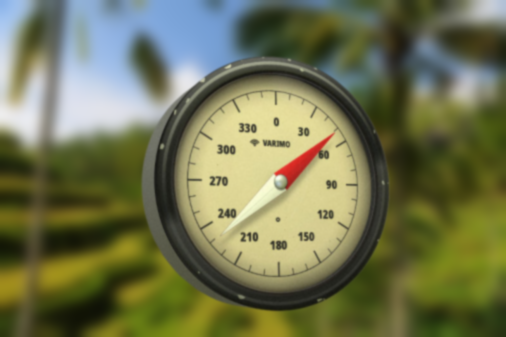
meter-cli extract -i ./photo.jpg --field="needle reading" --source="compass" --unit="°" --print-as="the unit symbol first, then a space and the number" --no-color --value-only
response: ° 50
